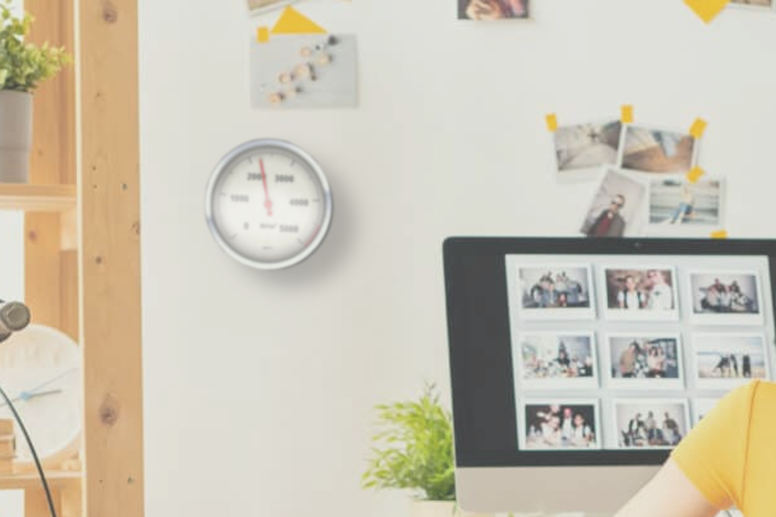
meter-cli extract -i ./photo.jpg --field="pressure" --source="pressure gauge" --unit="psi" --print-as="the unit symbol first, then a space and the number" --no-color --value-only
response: psi 2250
